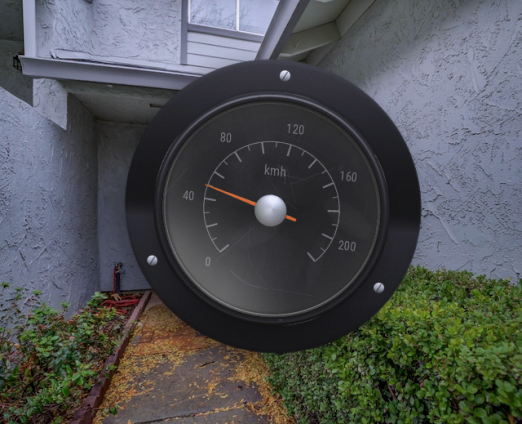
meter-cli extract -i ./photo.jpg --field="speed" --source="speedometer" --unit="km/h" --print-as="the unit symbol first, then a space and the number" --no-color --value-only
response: km/h 50
